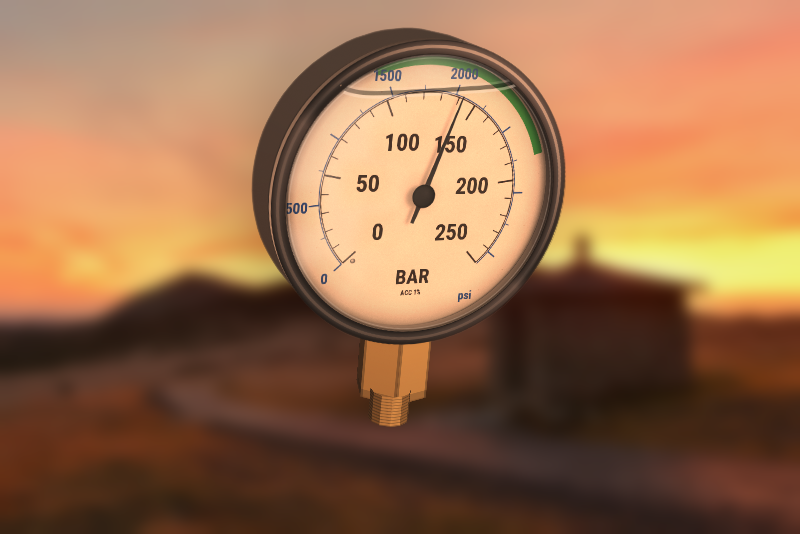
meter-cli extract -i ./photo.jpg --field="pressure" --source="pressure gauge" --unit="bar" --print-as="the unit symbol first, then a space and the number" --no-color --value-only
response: bar 140
